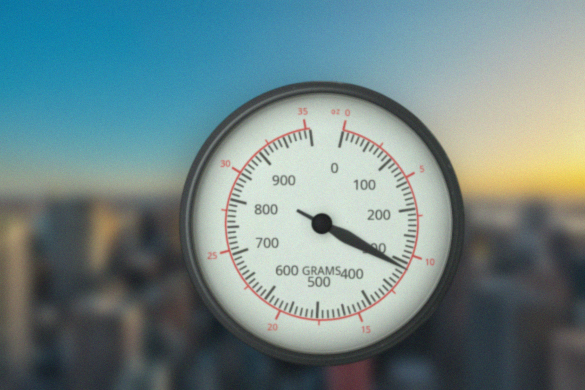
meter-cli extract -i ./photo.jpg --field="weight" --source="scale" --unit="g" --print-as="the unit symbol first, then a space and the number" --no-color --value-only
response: g 310
